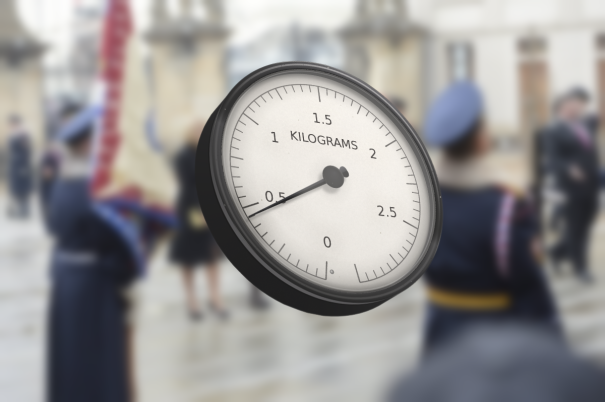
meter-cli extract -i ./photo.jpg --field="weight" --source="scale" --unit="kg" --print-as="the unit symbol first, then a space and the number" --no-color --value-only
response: kg 0.45
